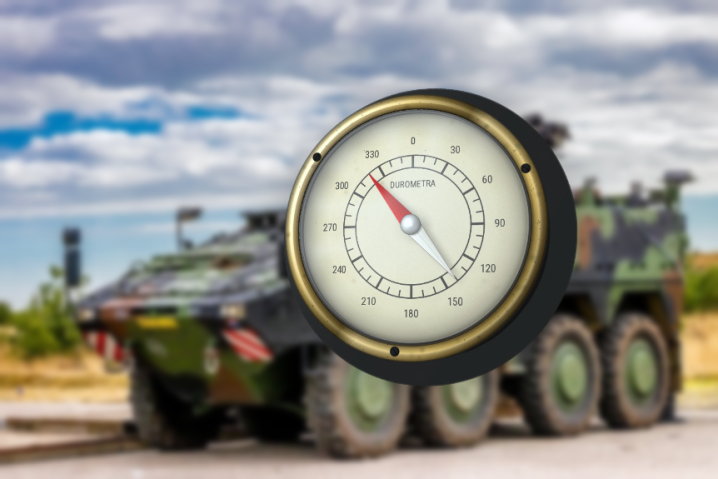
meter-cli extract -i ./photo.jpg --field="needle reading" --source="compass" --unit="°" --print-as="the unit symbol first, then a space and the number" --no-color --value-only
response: ° 320
